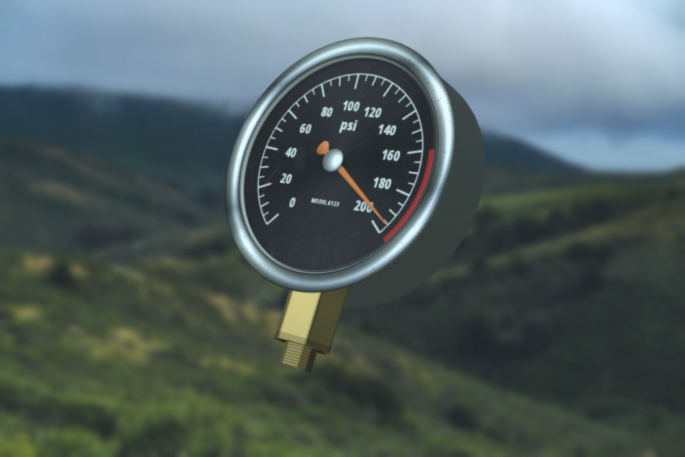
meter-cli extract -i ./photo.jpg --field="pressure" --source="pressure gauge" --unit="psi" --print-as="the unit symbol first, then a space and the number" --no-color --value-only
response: psi 195
